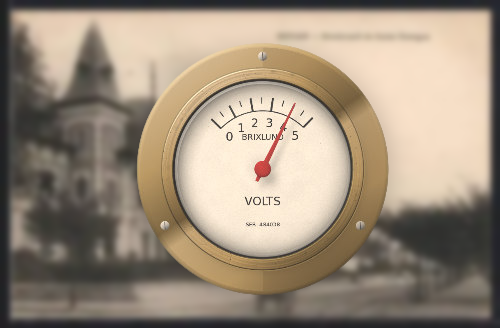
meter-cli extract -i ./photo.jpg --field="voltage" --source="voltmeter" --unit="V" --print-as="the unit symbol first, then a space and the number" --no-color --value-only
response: V 4
